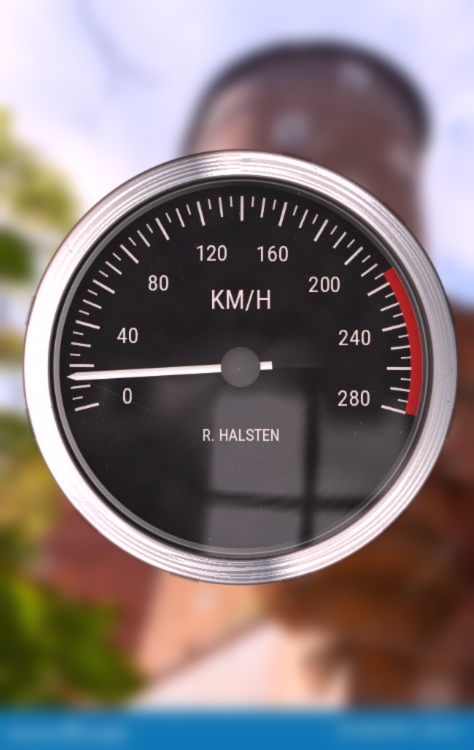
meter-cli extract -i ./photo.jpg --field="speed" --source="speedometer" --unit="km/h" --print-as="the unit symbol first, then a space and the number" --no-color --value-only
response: km/h 15
